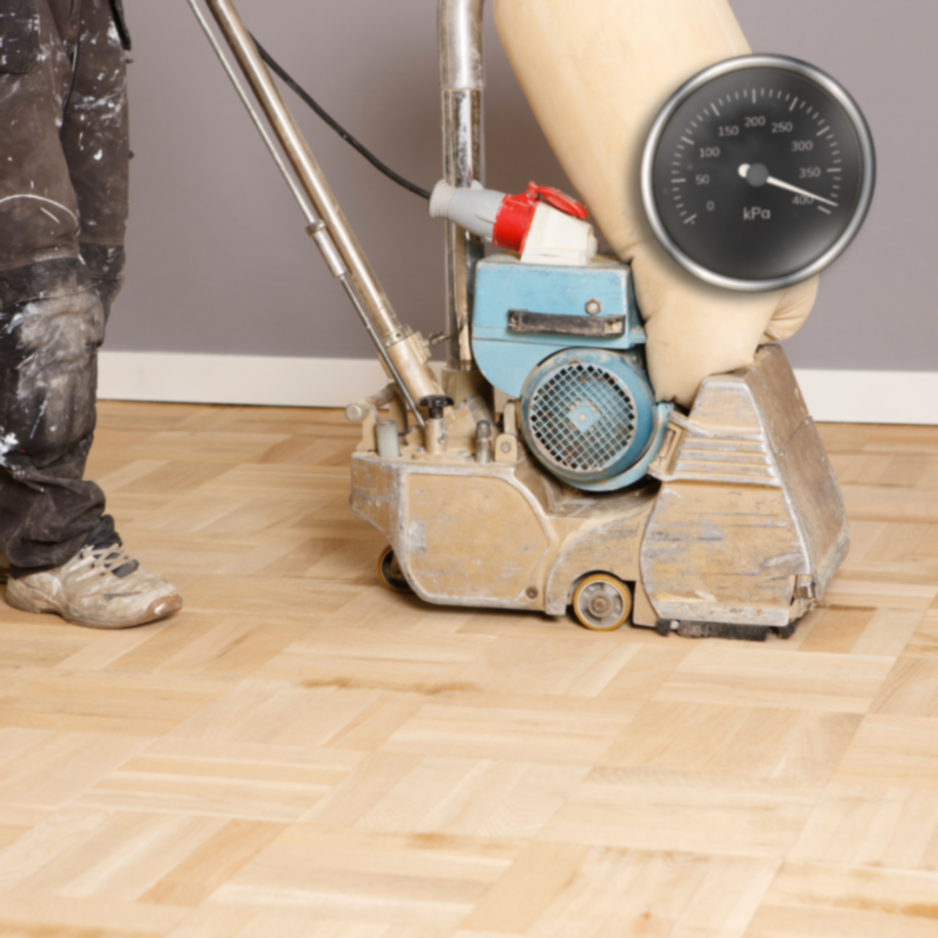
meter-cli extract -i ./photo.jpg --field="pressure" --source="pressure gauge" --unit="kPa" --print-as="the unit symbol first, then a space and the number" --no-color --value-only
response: kPa 390
